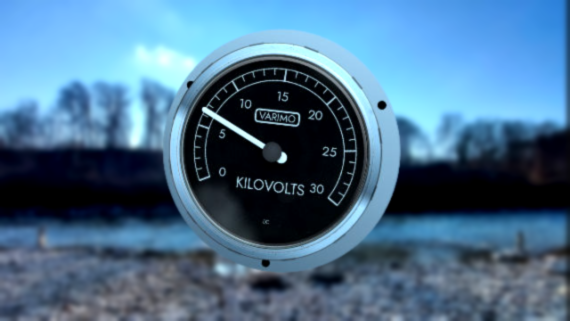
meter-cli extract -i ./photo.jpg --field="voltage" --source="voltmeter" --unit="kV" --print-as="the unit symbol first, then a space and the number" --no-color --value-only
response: kV 6.5
